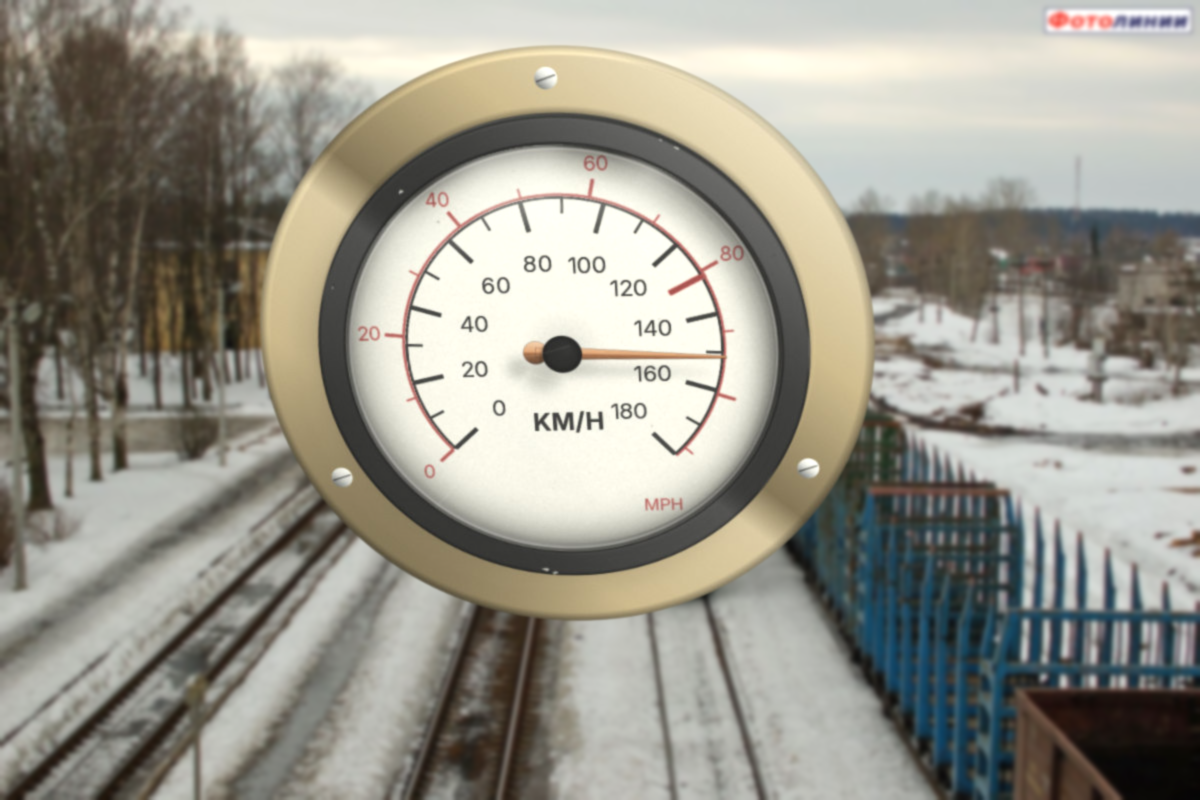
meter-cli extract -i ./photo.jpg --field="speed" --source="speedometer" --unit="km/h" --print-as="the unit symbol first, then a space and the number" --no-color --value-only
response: km/h 150
